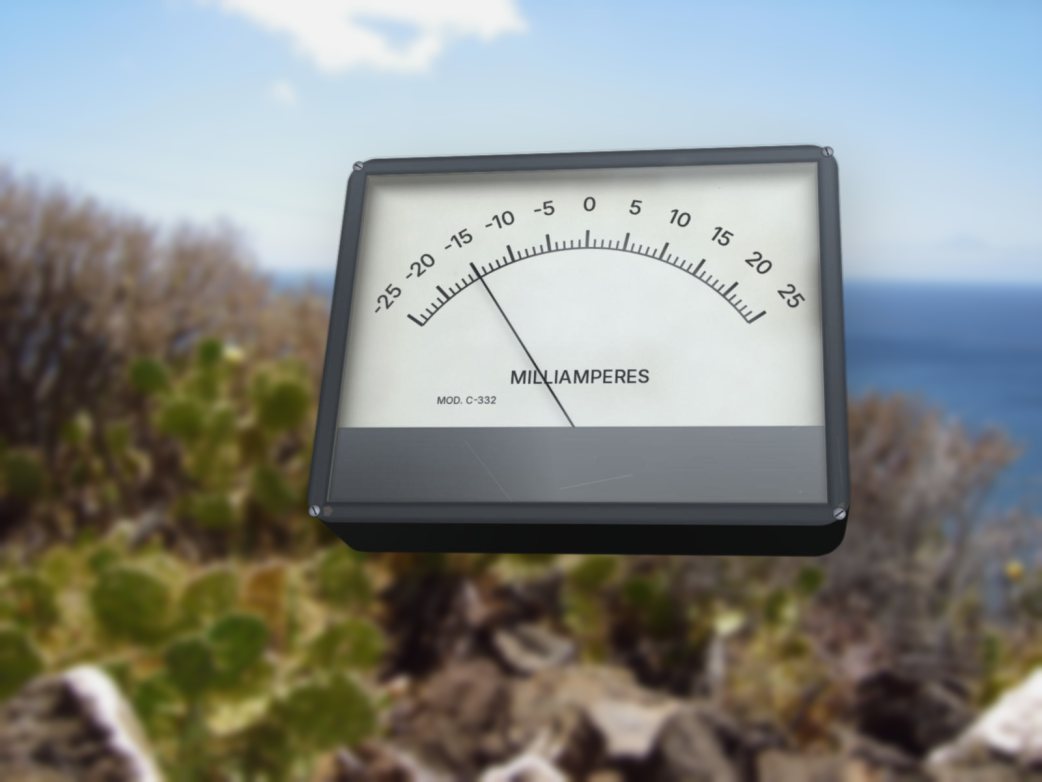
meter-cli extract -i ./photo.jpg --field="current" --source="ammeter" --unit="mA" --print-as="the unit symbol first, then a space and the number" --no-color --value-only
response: mA -15
